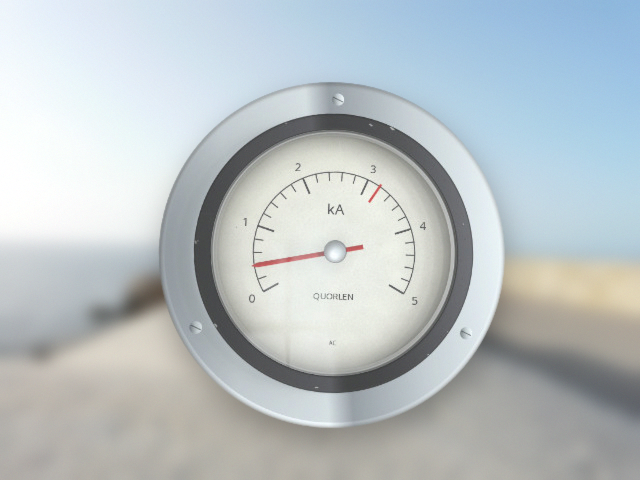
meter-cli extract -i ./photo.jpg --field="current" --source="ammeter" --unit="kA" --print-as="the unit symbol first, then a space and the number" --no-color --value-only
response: kA 0.4
